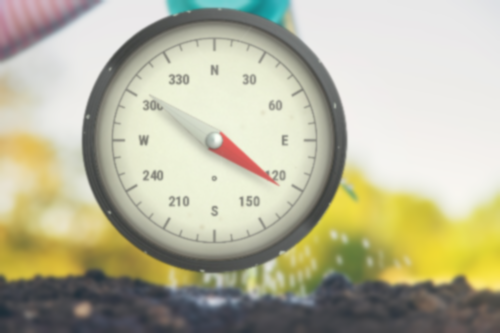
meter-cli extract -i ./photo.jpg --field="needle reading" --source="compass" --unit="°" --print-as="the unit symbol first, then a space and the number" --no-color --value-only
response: ° 125
